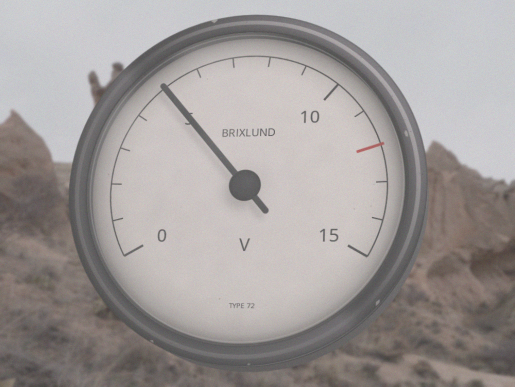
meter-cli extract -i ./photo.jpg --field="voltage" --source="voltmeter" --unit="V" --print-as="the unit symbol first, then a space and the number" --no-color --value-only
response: V 5
